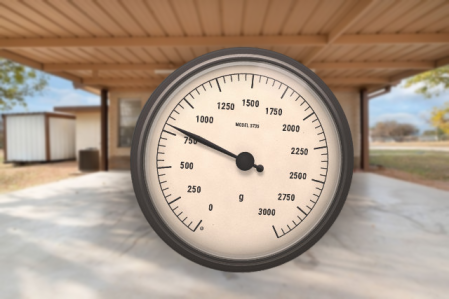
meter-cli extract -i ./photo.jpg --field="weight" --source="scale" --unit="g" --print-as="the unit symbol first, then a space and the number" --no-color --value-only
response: g 800
